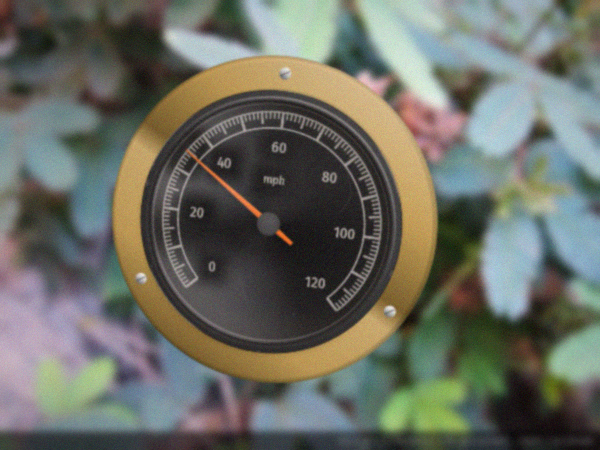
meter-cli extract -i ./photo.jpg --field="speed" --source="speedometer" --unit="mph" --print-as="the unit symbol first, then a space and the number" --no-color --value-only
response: mph 35
